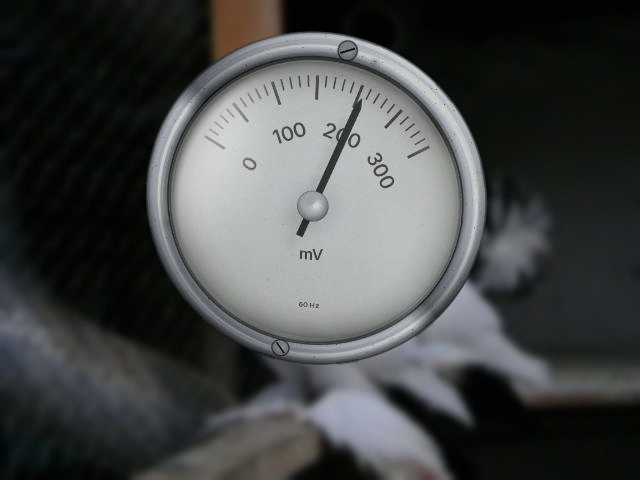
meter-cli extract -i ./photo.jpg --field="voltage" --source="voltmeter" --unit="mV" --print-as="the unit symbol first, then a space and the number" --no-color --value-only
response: mV 205
